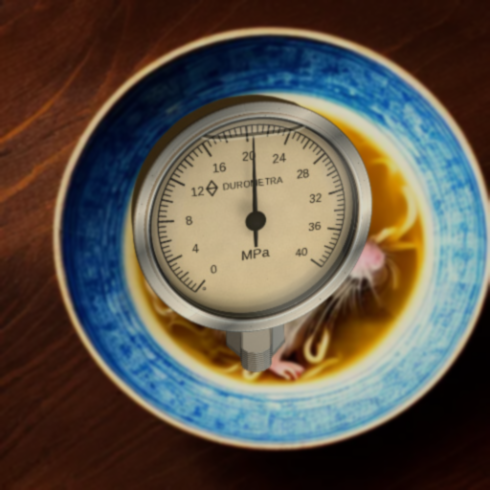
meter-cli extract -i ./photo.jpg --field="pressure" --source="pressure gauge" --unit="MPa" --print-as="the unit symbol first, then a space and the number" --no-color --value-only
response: MPa 20.5
